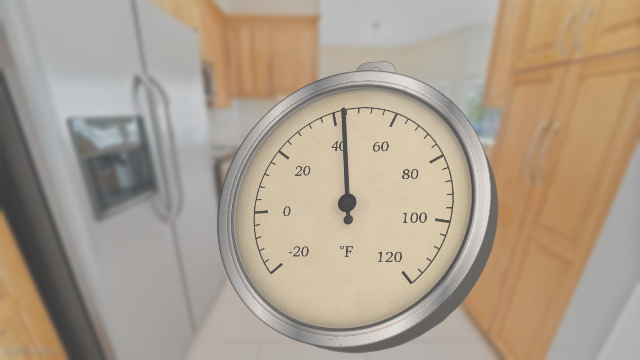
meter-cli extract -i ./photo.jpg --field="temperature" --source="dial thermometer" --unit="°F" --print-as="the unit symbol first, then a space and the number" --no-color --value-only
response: °F 44
